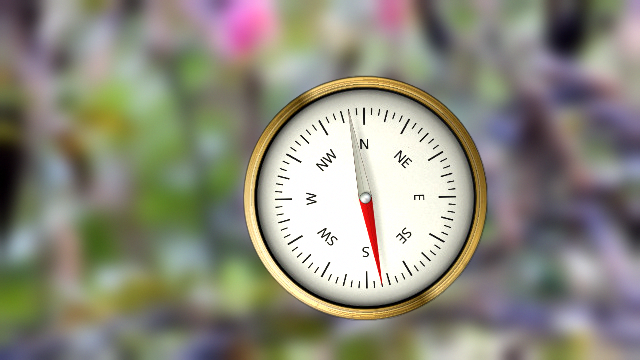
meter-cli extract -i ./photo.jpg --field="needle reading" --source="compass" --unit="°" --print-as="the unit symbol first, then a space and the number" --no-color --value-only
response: ° 170
